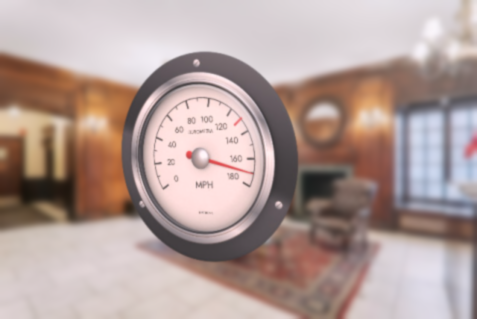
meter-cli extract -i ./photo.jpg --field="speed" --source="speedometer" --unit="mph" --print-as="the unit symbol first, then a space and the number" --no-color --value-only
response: mph 170
